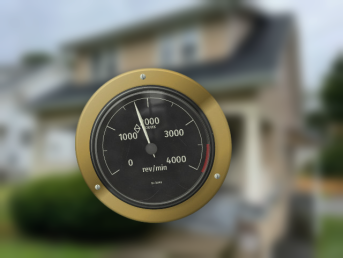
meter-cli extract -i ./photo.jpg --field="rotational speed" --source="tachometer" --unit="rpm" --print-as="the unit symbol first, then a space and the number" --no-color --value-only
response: rpm 1750
